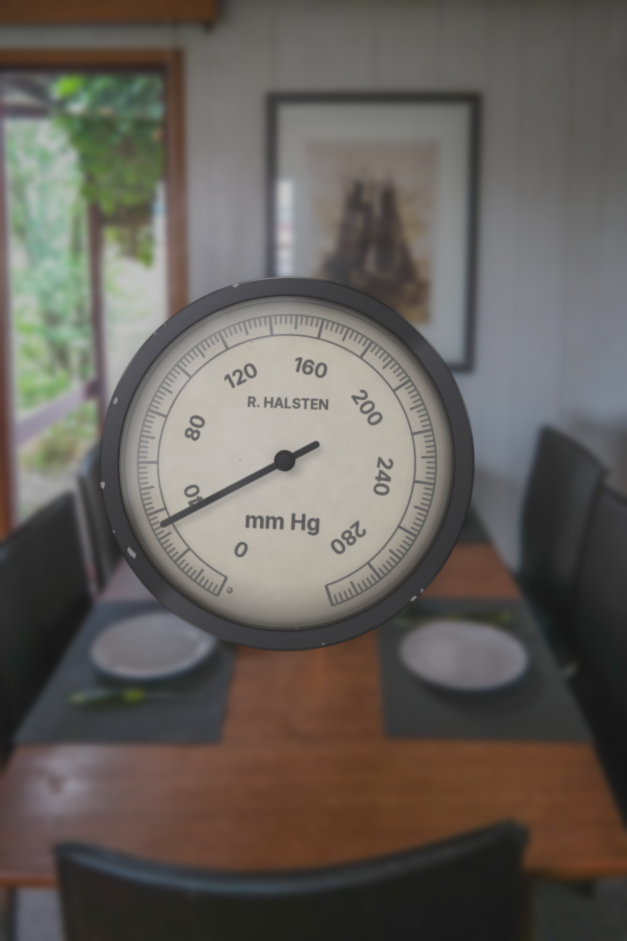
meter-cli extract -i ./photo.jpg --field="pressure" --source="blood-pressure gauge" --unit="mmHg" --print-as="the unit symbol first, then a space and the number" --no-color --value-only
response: mmHg 34
